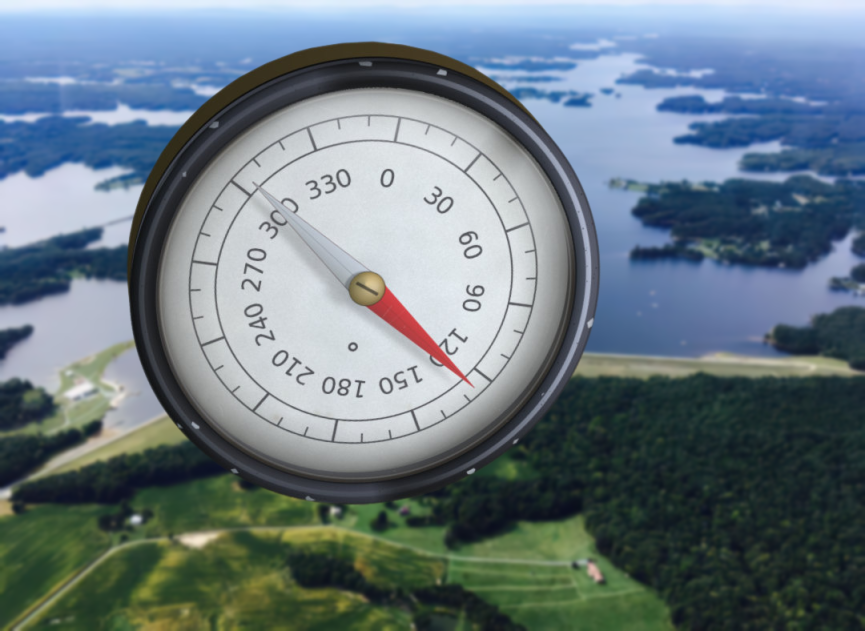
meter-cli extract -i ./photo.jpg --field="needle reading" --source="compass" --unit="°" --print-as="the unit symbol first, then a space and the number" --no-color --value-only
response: ° 125
